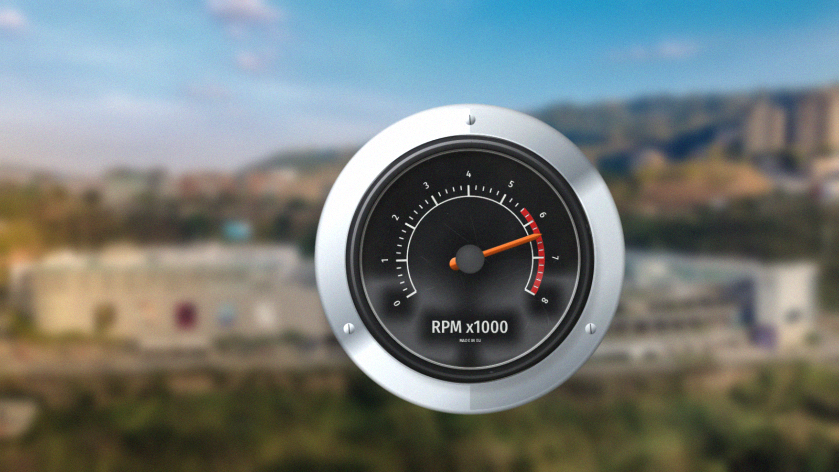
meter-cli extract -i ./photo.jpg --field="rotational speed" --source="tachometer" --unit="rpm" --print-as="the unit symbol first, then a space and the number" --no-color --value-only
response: rpm 6400
